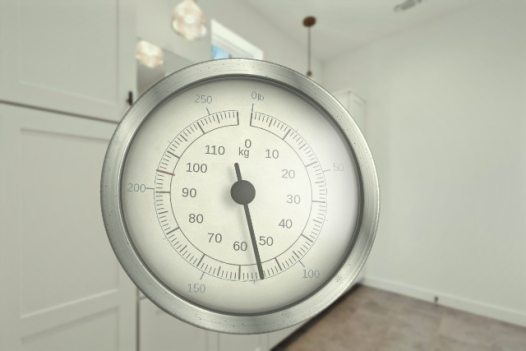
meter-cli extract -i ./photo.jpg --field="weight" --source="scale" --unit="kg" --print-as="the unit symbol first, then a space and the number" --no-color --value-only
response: kg 55
